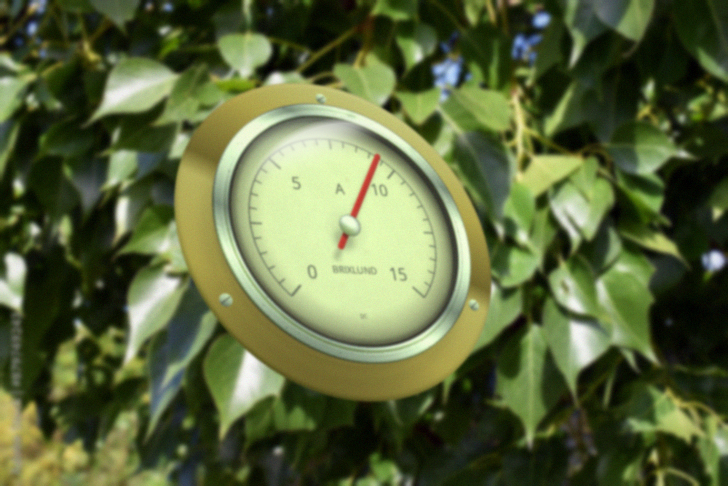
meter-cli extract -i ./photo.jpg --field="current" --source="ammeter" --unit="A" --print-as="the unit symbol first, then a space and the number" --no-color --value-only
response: A 9.25
